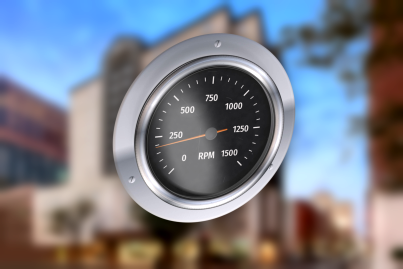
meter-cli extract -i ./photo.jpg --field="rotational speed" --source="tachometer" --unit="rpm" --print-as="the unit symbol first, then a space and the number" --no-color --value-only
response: rpm 200
